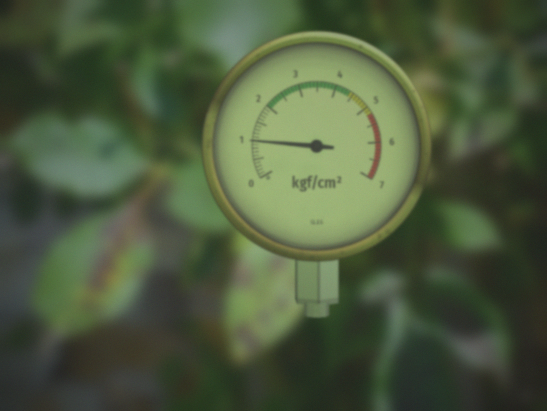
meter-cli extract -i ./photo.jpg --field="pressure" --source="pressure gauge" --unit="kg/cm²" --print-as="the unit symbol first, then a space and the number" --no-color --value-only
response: kg/cm² 1
